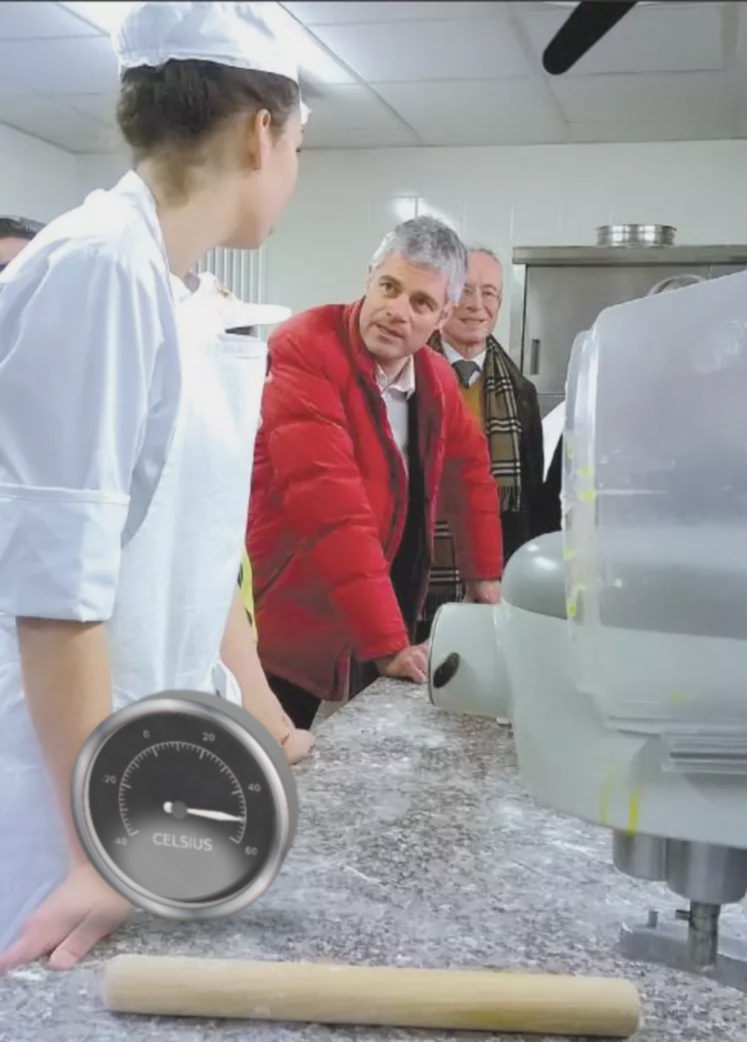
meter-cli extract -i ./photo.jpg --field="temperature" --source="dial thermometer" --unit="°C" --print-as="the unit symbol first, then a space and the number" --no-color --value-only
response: °C 50
